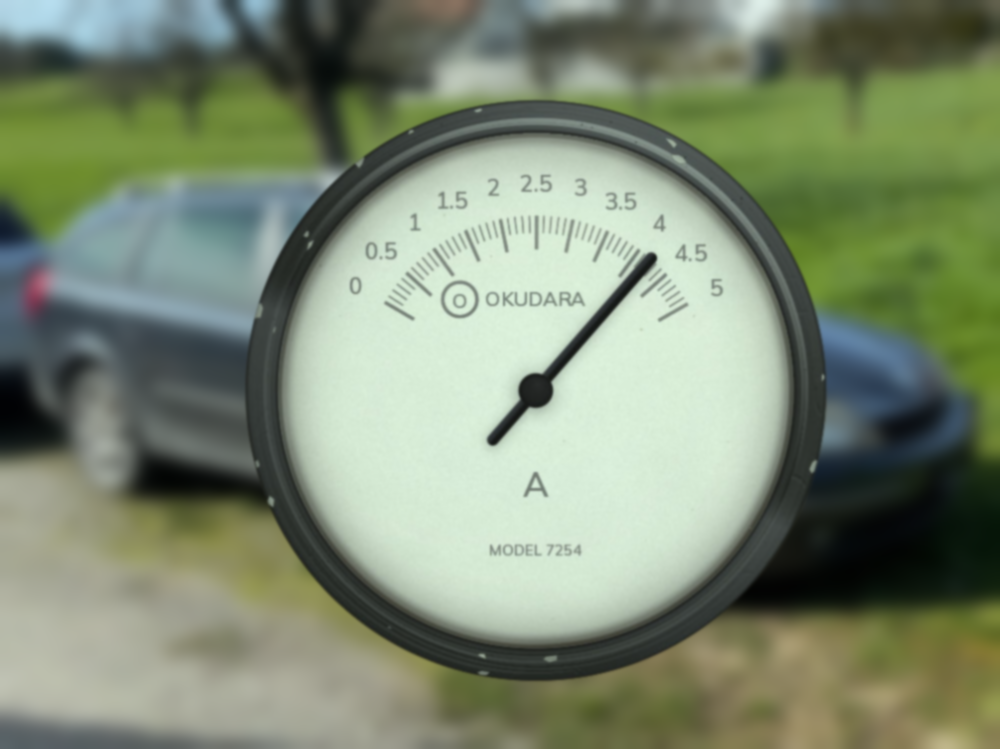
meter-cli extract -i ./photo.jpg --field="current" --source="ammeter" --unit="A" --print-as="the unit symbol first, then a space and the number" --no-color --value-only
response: A 4.2
